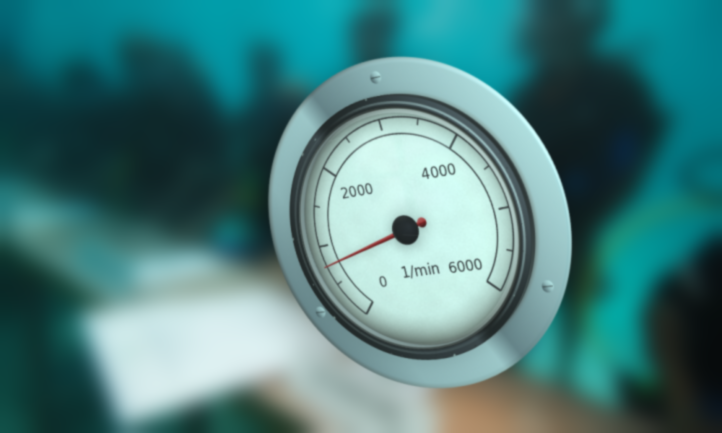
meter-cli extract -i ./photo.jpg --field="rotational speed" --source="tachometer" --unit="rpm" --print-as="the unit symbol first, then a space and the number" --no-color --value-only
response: rpm 750
